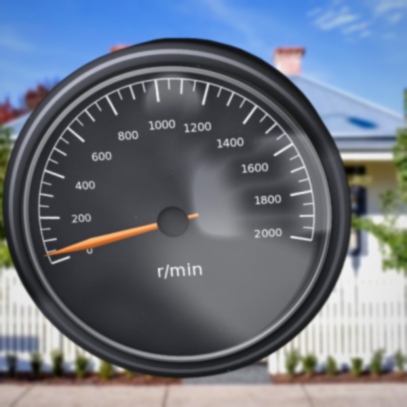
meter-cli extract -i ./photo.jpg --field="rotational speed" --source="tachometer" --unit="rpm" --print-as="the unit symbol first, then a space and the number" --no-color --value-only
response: rpm 50
